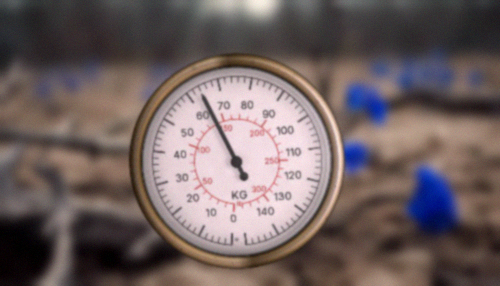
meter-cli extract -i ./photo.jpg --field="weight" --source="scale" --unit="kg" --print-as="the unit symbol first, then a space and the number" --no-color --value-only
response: kg 64
